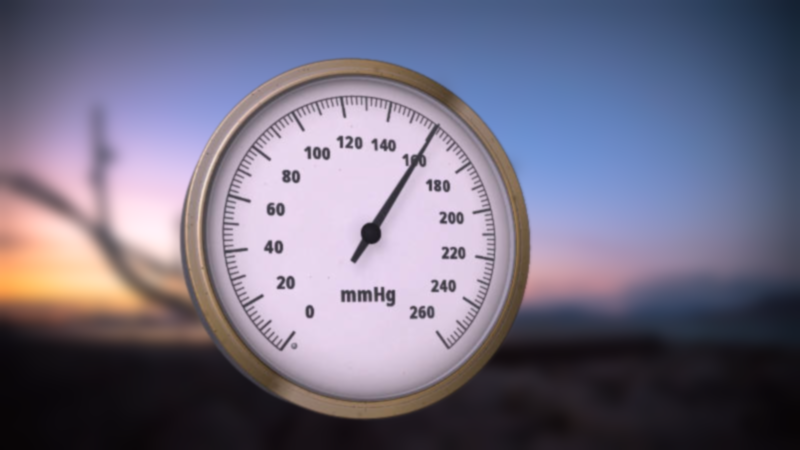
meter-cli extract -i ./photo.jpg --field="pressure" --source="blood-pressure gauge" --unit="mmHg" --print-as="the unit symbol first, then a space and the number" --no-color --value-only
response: mmHg 160
